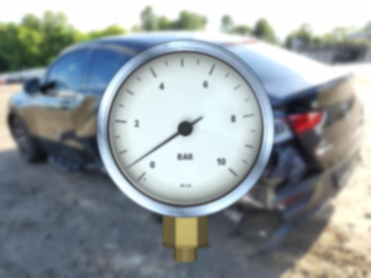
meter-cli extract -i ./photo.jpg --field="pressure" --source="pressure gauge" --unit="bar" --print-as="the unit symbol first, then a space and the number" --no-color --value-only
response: bar 0.5
